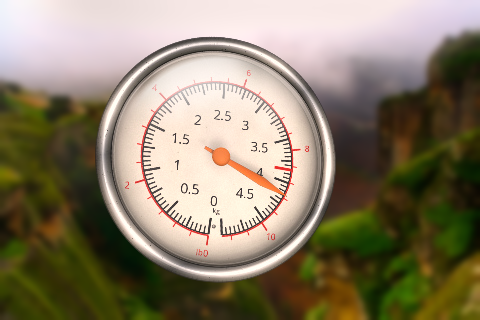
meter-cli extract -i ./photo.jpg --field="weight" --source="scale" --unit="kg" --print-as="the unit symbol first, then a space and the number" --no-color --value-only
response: kg 4.15
